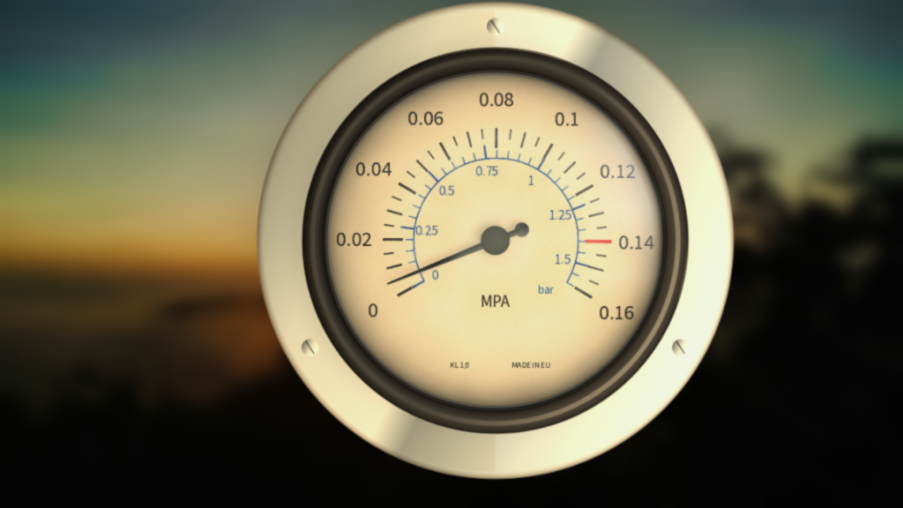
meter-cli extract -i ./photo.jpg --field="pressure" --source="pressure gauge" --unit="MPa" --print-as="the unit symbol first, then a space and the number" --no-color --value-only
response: MPa 0.005
